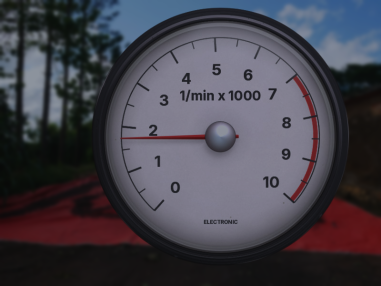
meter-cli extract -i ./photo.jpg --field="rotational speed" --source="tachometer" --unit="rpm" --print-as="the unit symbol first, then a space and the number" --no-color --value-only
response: rpm 1750
